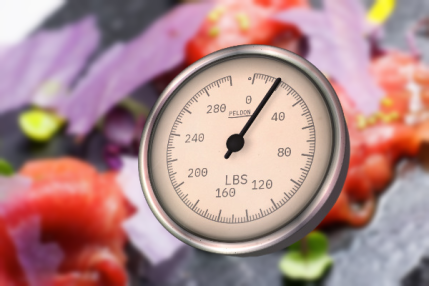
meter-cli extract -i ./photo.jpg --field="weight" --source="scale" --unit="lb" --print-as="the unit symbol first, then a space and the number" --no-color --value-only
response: lb 20
